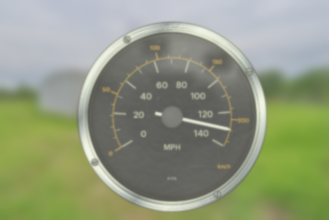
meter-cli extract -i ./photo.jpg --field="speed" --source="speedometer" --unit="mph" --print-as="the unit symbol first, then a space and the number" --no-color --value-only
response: mph 130
